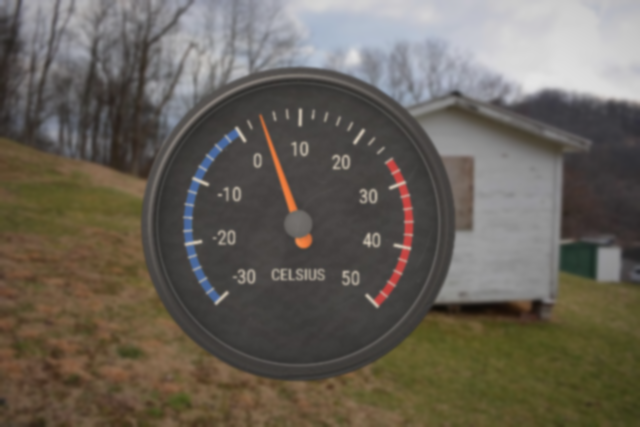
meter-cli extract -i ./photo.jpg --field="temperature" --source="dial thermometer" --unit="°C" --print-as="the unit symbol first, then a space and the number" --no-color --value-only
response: °C 4
